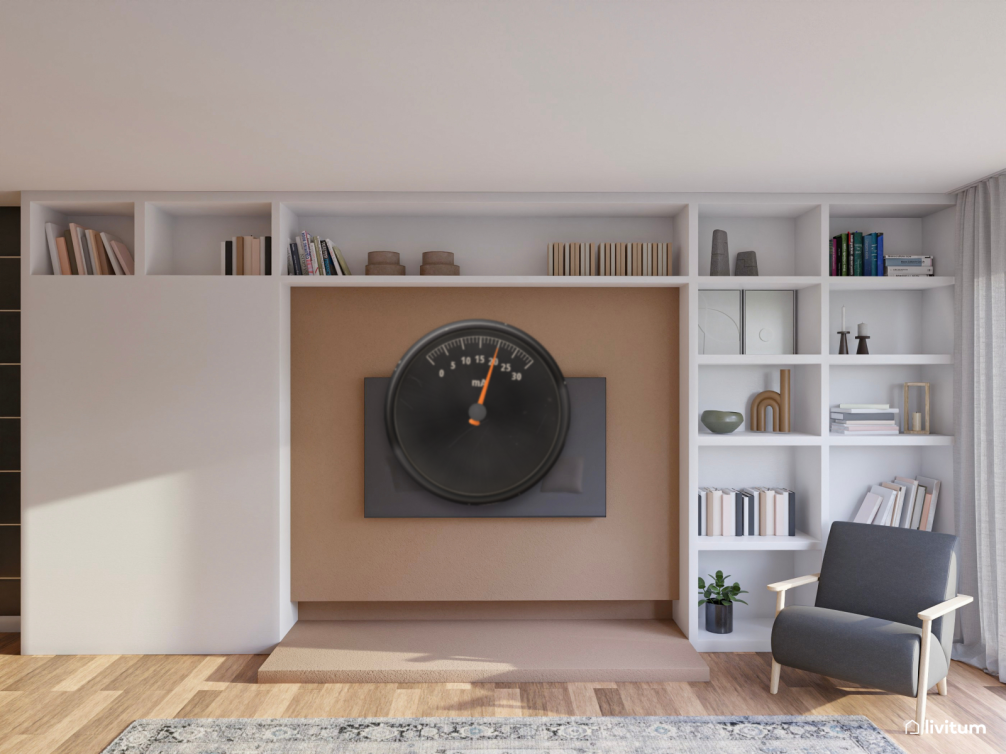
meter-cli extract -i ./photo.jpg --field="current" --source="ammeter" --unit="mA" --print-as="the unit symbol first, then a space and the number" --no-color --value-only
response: mA 20
